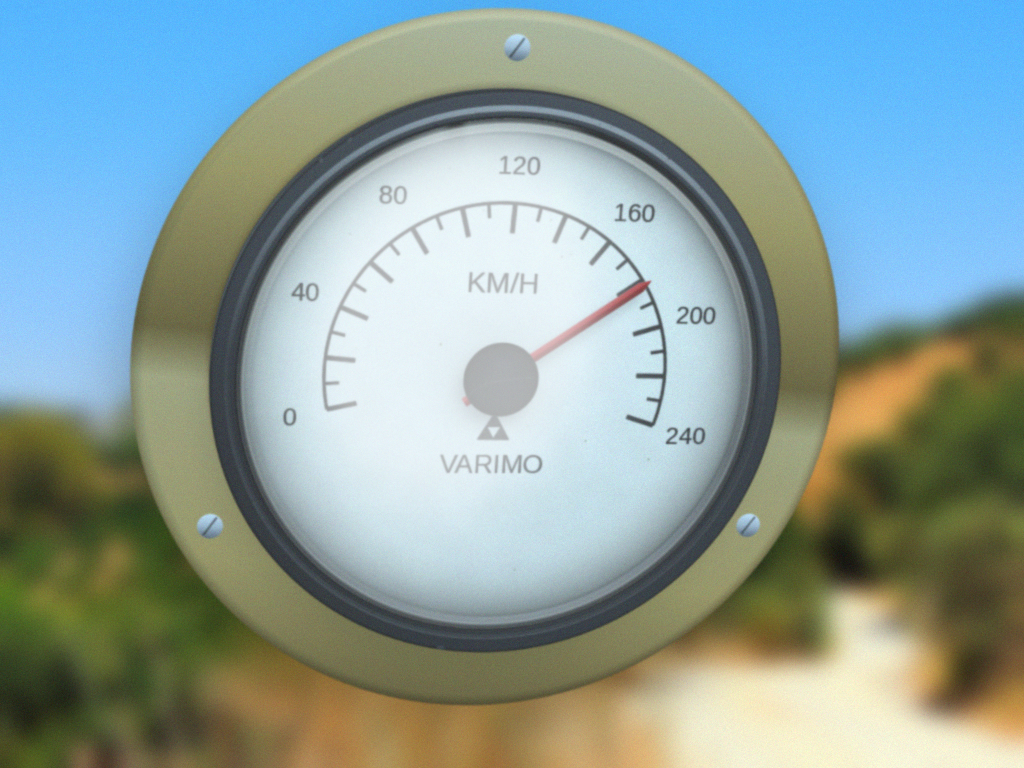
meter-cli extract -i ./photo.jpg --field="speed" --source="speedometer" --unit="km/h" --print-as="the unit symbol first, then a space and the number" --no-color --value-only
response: km/h 180
